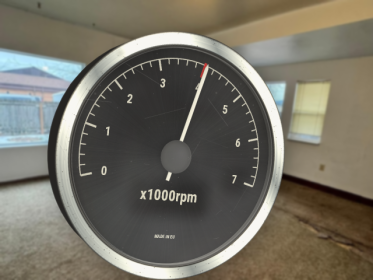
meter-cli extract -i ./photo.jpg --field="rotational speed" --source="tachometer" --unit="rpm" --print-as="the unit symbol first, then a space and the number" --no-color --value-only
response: rpm 4000
